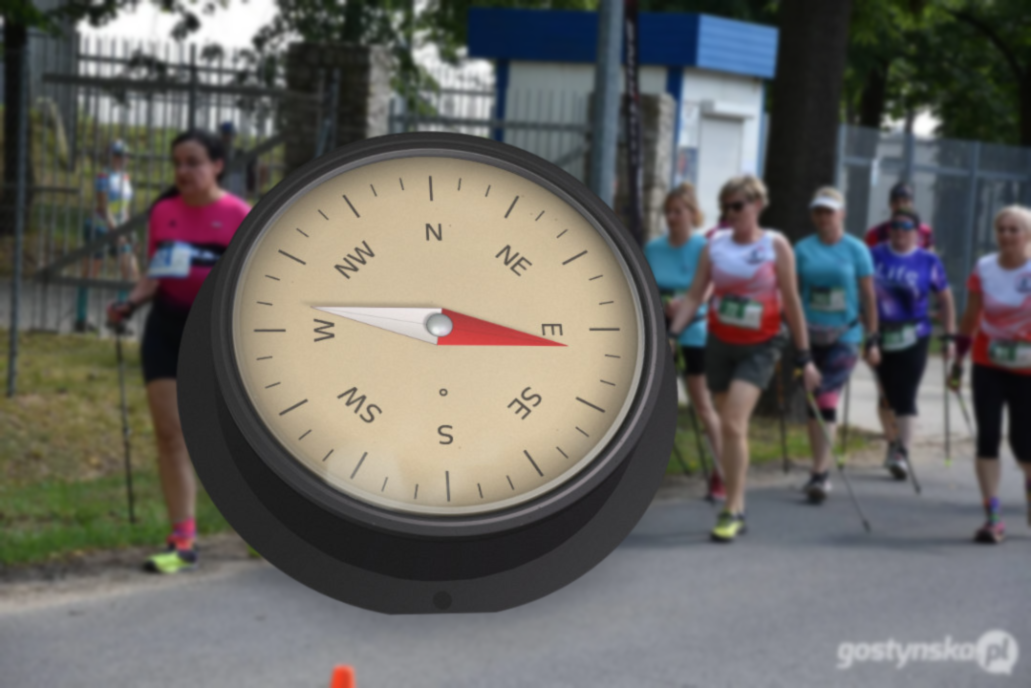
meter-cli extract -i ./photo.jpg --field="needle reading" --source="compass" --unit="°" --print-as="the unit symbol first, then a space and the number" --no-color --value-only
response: ° 100
